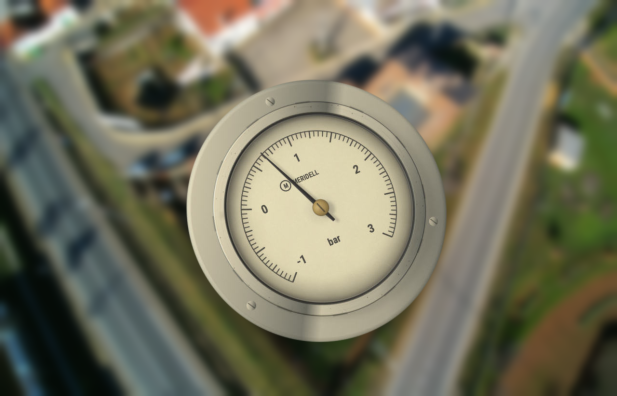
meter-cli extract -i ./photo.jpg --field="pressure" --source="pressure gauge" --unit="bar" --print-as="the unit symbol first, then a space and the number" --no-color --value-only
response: bar 0.65
